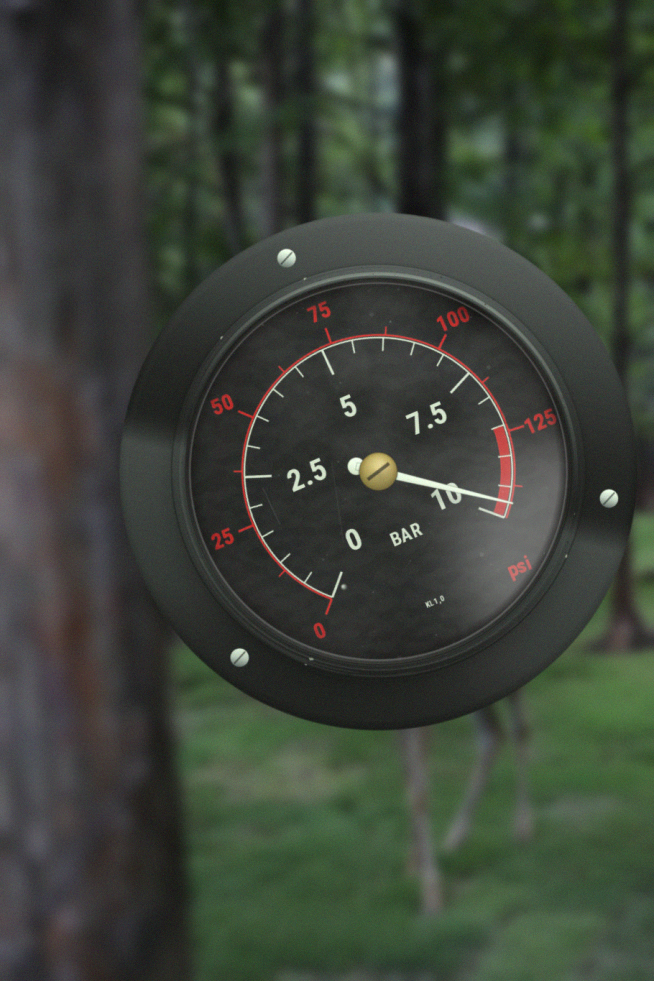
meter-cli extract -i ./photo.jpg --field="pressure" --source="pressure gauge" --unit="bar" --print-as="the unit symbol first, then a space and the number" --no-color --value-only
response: bar 9.75
